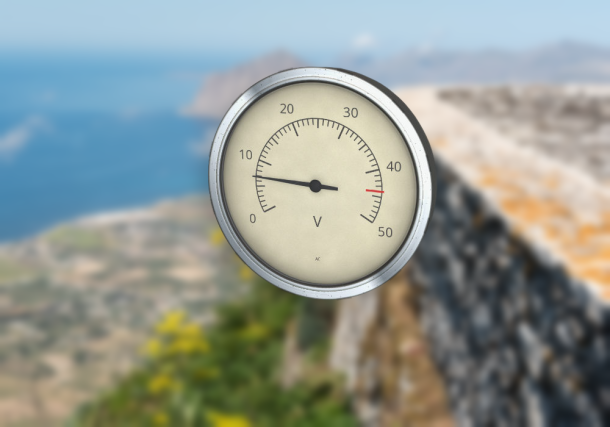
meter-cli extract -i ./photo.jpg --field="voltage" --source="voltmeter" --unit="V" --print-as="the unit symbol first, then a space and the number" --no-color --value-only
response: V 7
